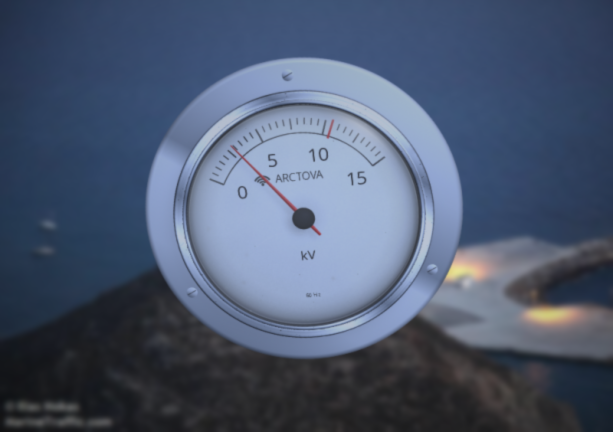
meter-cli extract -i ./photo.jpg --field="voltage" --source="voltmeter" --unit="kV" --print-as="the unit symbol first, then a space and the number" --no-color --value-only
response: kV 3
